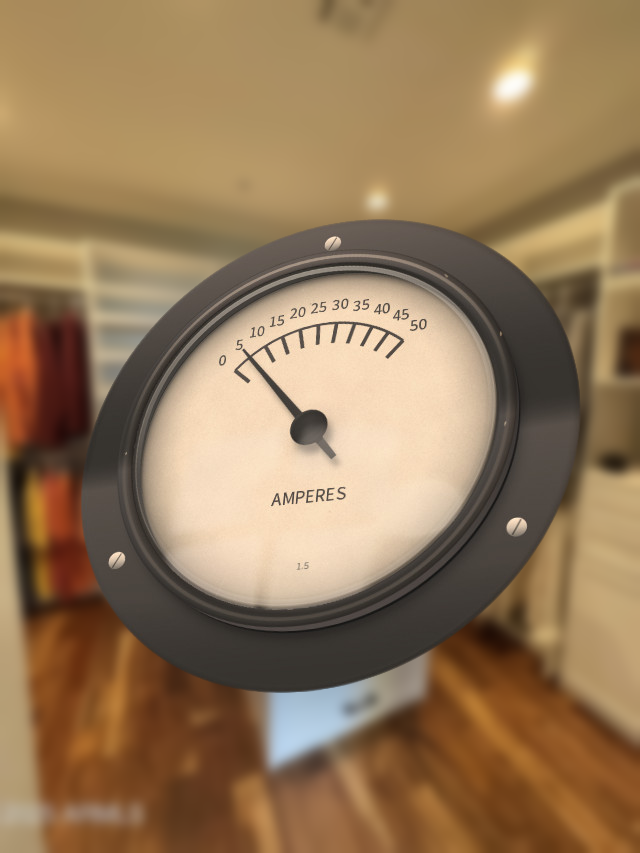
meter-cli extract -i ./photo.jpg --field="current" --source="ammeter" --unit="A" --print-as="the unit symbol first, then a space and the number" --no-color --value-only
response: A 5
